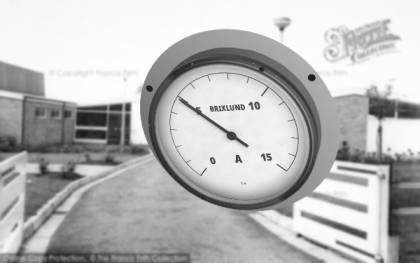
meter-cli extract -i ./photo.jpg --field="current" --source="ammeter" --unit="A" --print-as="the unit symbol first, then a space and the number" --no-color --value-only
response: A 5
